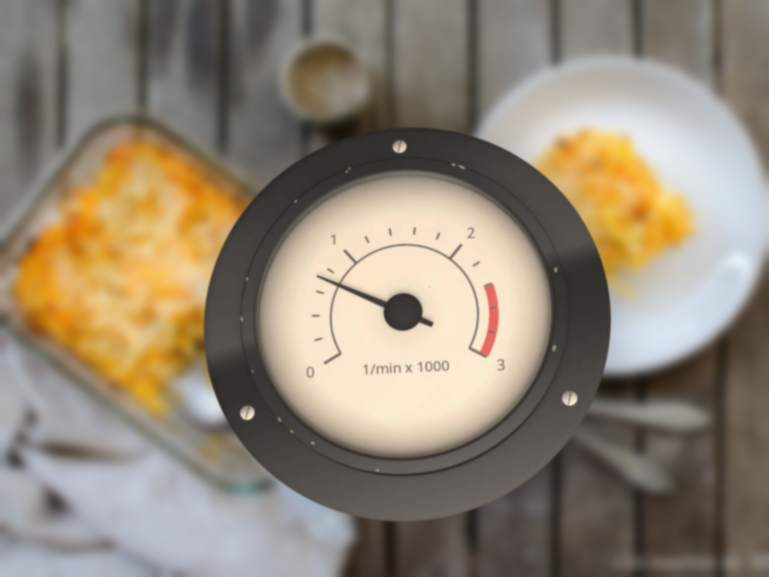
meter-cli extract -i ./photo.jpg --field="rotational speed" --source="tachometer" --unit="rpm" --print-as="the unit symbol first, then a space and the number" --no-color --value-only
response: rpm 700
